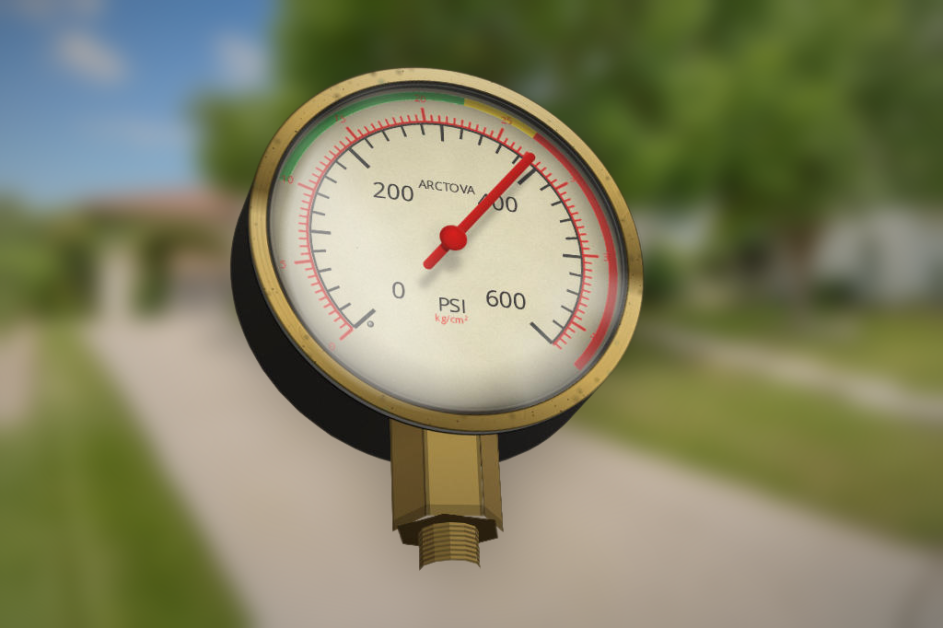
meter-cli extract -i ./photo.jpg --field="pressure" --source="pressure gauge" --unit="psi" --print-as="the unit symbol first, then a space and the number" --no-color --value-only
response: psi 390
